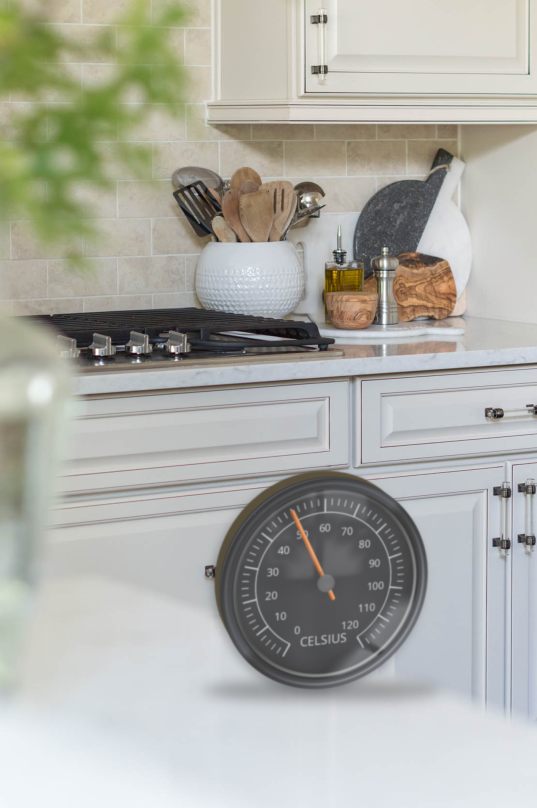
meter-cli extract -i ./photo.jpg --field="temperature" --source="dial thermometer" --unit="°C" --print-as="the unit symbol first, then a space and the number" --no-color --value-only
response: °C 50
